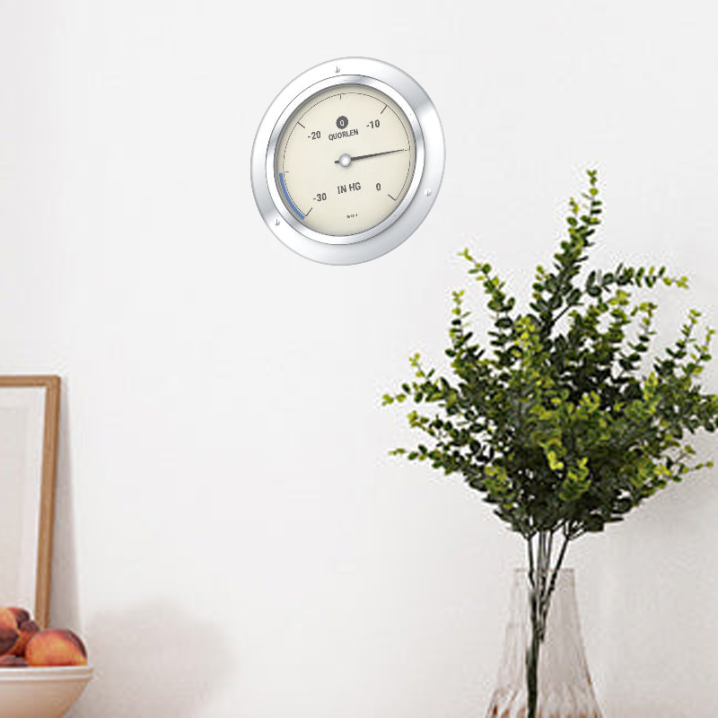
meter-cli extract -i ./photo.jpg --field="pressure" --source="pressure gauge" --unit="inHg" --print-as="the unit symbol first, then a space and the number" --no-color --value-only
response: inHg -5
